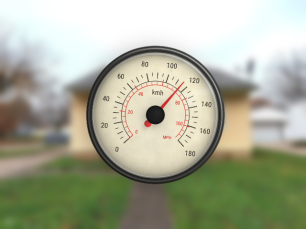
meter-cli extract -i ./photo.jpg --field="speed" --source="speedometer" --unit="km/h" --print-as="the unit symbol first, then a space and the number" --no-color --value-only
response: km/h 115
